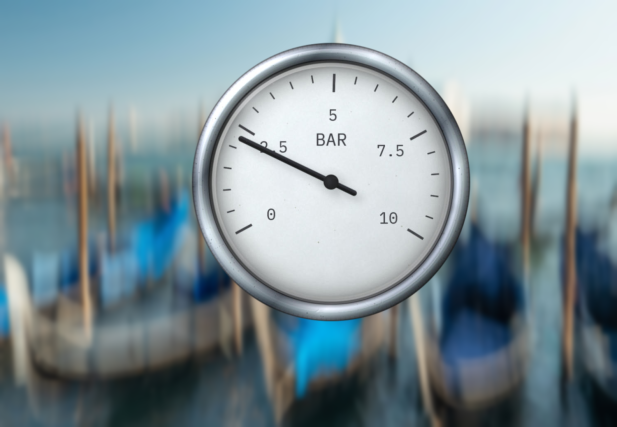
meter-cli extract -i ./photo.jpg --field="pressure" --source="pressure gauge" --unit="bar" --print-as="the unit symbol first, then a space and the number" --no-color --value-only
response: bar 2.25
